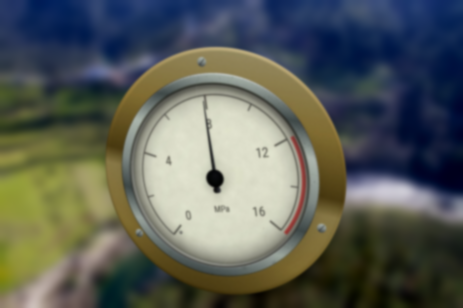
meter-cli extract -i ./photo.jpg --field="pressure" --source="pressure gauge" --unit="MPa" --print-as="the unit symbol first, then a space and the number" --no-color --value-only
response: MPa 8
